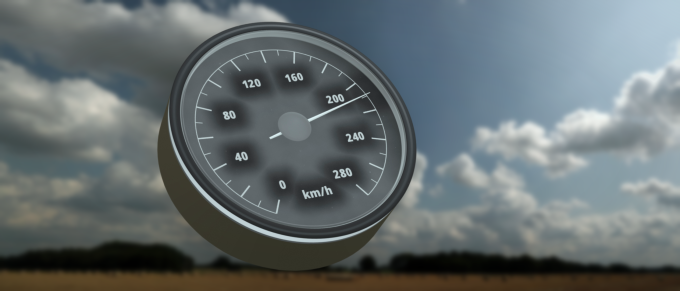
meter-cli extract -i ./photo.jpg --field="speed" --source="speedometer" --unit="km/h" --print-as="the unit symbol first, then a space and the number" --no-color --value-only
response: km/h 210
